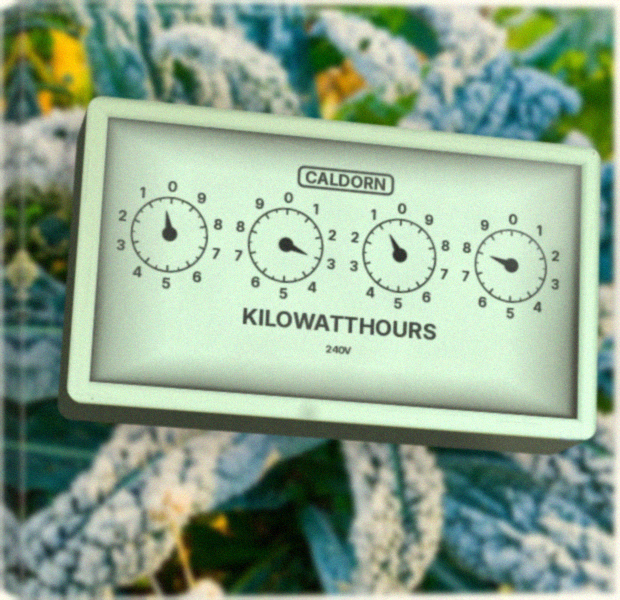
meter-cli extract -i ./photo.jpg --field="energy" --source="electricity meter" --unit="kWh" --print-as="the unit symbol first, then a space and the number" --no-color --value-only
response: kWh 308
